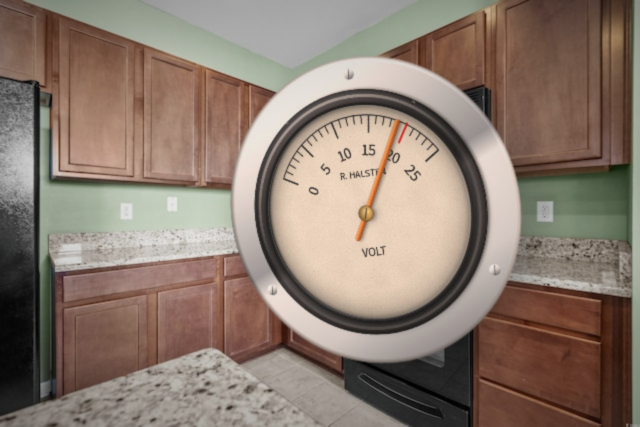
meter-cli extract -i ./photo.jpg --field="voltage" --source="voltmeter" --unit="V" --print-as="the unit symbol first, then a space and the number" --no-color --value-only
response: V 19
